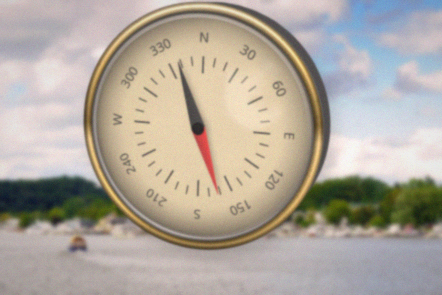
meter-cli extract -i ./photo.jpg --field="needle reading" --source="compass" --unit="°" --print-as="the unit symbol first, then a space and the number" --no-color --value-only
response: ° 160
